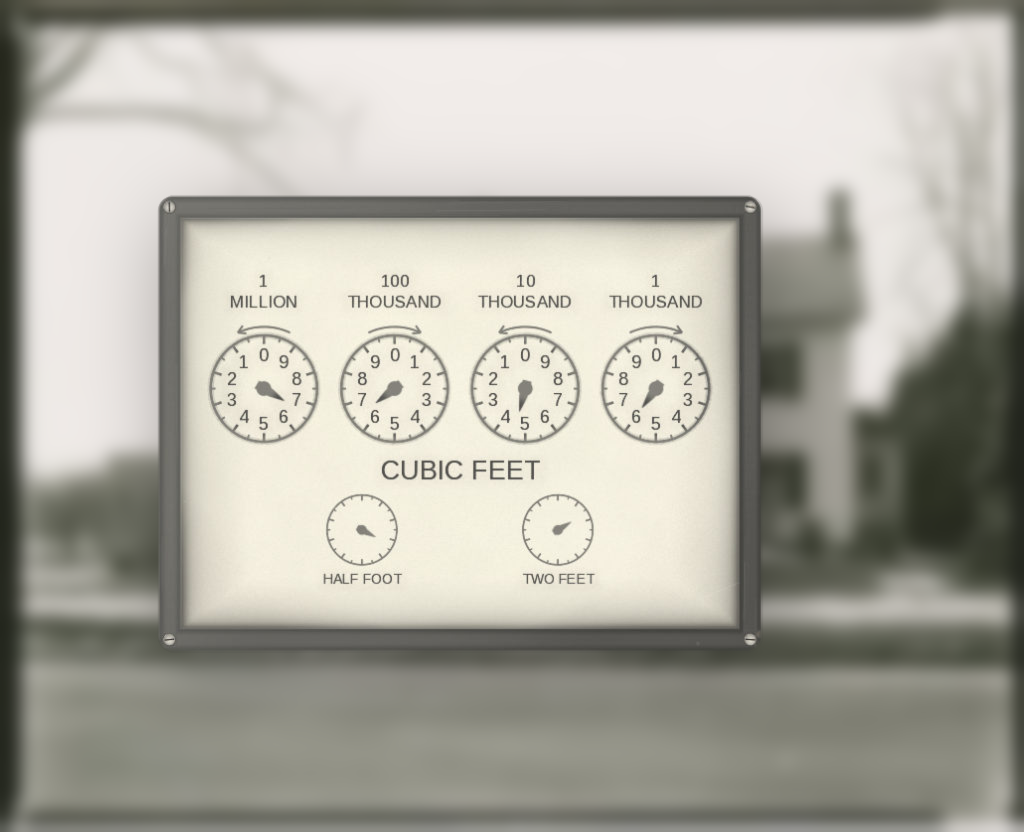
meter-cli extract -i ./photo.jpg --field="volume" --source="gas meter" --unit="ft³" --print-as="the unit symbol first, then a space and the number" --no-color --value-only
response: ft³ 664600
